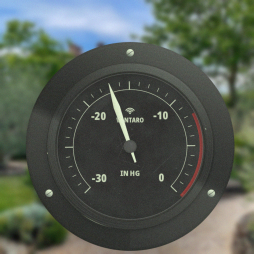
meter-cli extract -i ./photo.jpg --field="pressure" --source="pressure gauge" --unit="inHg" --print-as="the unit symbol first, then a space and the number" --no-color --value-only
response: inHg -17
